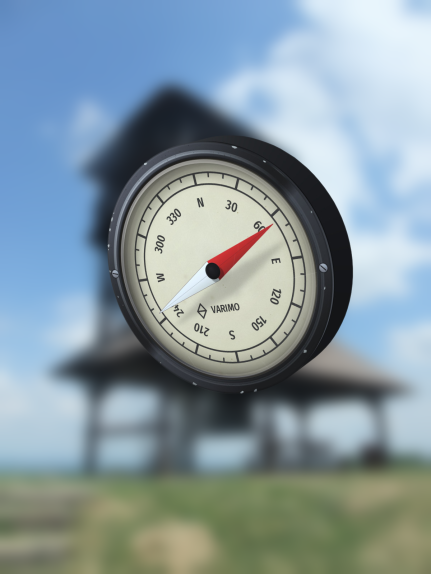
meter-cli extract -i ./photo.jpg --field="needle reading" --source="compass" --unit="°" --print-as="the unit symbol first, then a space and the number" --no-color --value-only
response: ° 65
